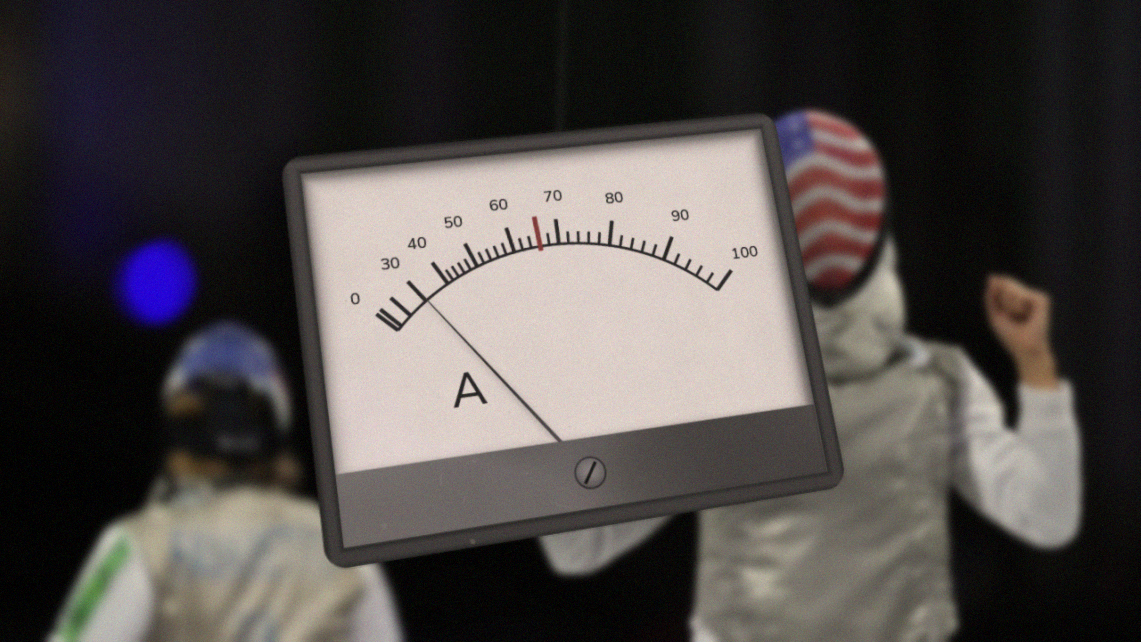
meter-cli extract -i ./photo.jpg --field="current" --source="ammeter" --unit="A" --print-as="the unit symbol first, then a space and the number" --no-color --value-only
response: A 30
